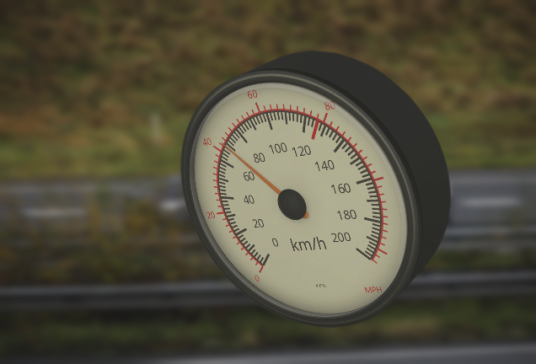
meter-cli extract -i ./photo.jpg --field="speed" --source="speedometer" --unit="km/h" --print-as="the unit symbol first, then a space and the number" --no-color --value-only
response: km/h 70
